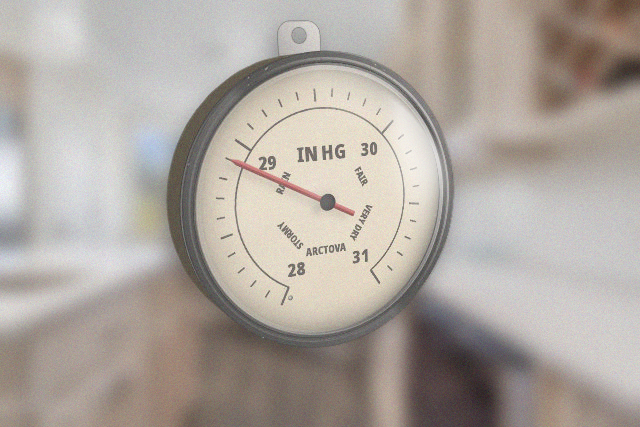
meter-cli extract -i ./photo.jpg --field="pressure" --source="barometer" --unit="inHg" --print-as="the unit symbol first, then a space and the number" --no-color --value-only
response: inHg 28.9
